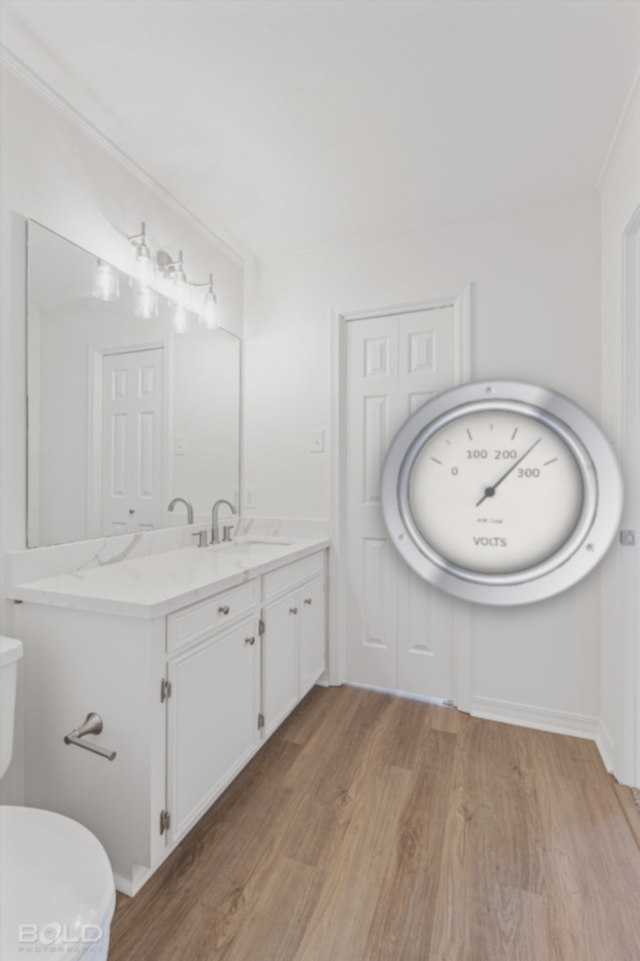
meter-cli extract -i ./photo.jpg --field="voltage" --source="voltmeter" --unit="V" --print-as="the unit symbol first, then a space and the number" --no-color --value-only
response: V 250
